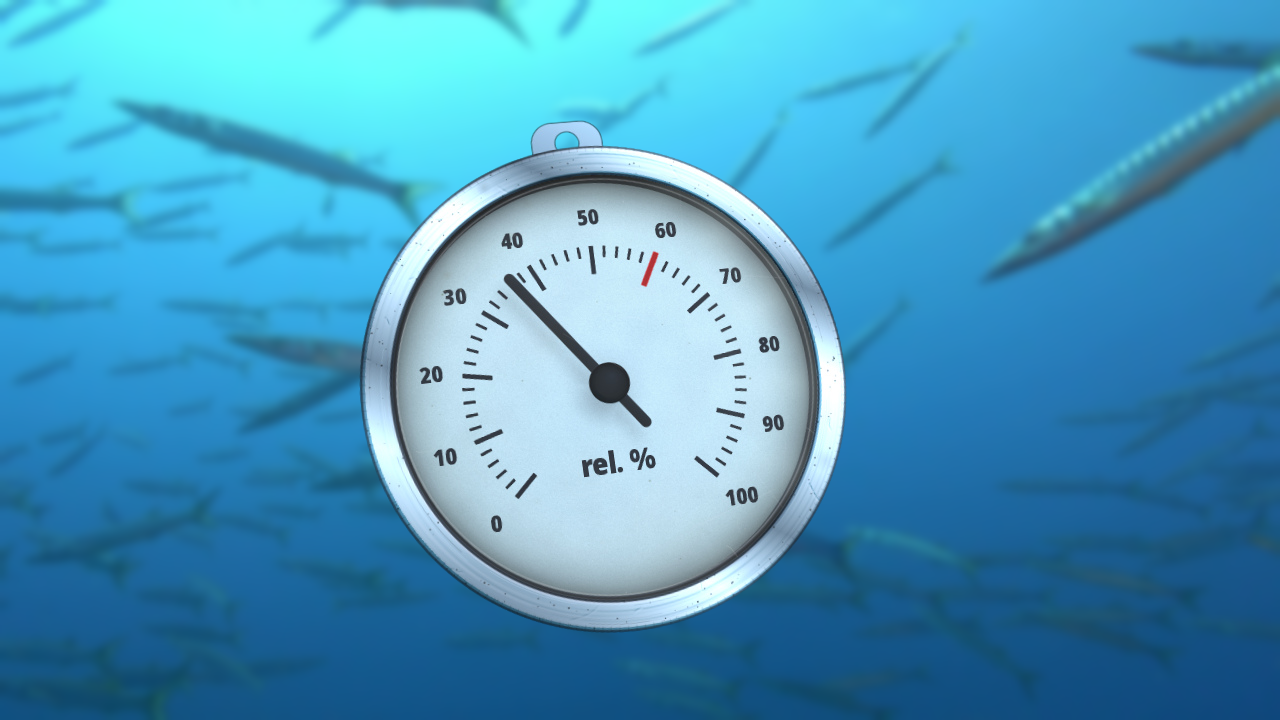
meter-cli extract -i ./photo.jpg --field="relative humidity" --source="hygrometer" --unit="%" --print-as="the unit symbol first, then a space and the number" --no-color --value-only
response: % 36
